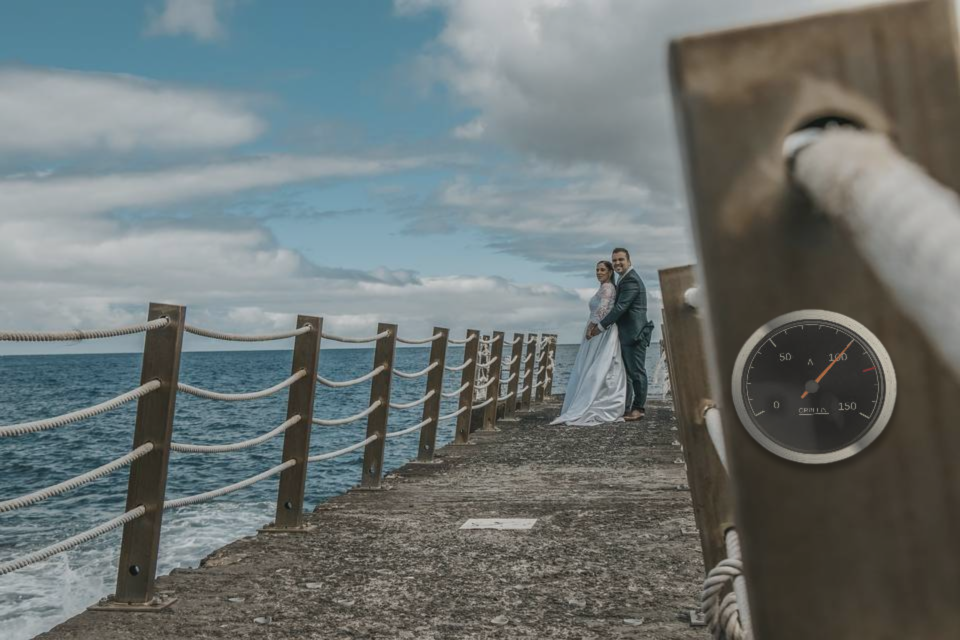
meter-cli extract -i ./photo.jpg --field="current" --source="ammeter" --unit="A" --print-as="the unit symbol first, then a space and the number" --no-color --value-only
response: A 100
